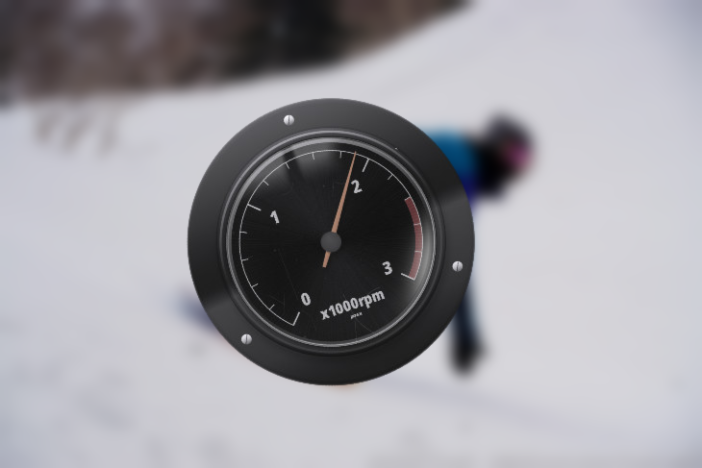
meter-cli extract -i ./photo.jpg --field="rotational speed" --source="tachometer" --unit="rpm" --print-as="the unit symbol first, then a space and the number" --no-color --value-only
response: rpm 1900
